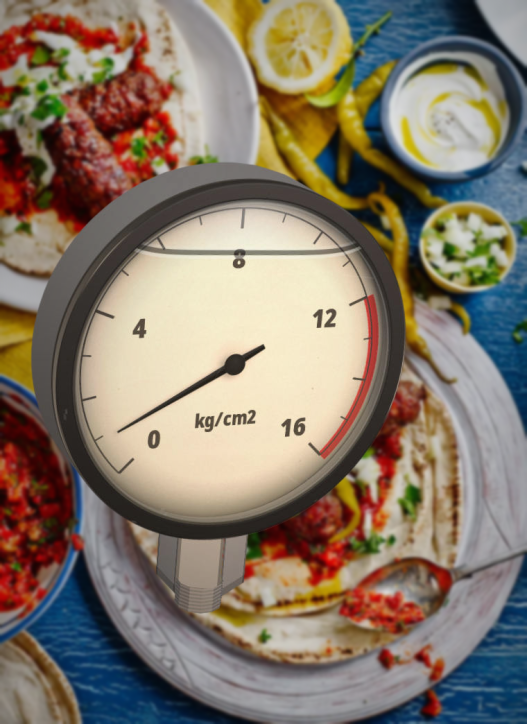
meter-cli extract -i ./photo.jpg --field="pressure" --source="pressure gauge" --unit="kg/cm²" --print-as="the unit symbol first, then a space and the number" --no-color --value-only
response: kg/cm² 1
